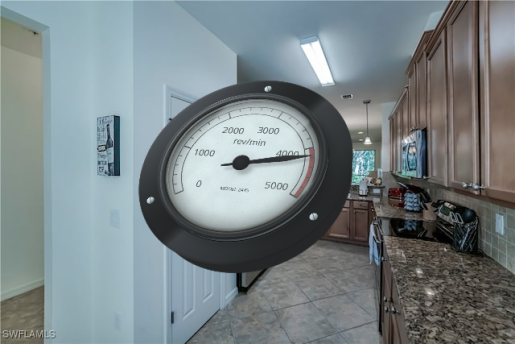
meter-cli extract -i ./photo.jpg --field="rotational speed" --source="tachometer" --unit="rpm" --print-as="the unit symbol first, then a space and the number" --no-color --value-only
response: rpm 4200
